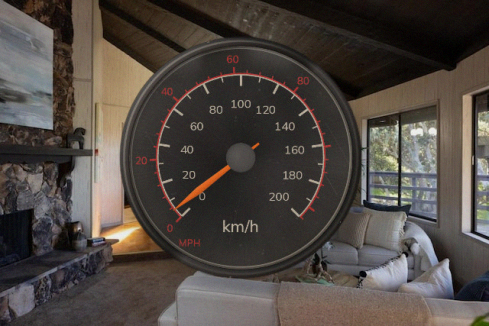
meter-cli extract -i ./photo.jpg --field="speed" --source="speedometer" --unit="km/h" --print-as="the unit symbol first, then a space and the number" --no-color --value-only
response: km/h 5
